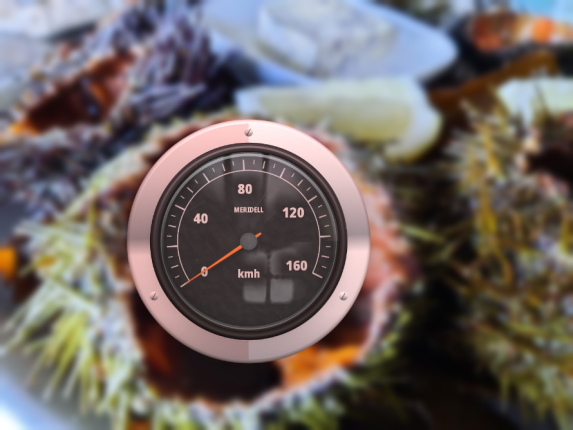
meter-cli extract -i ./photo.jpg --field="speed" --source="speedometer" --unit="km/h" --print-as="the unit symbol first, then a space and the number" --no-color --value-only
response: km/h 0
